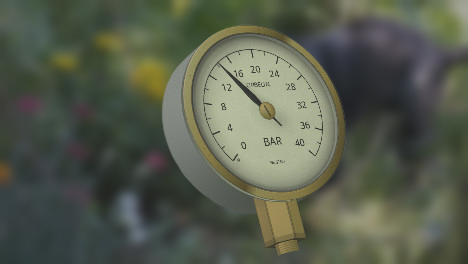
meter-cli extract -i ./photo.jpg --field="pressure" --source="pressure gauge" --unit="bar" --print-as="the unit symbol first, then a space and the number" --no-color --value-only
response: bar 14
